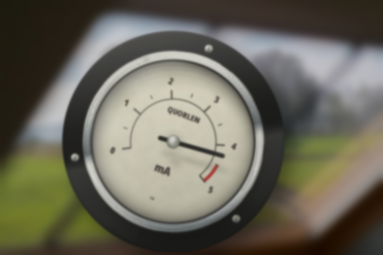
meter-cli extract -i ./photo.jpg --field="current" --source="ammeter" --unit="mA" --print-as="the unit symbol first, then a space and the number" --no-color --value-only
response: mA 4.25
